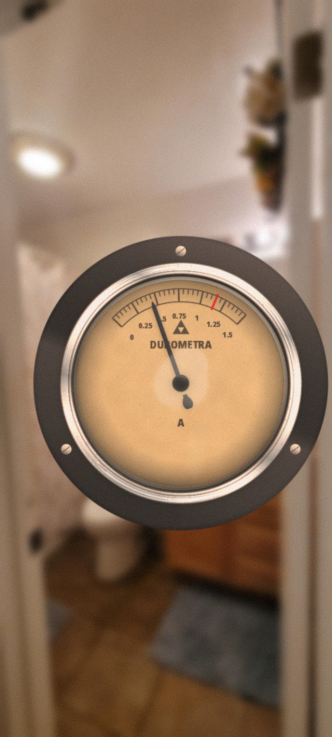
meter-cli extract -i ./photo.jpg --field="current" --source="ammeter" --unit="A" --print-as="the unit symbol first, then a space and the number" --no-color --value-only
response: A 0.45
